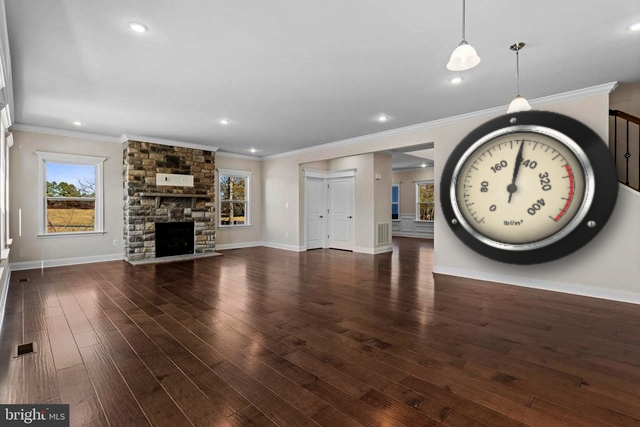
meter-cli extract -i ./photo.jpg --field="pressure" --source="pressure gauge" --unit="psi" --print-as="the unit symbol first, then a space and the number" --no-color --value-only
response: psi 220
